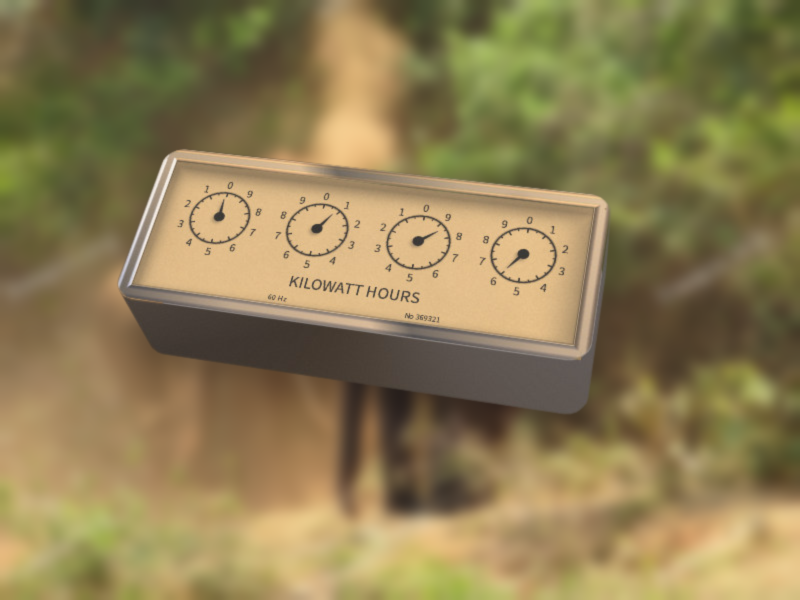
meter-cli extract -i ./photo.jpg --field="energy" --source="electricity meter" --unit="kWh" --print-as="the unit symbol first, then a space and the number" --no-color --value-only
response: kWh 86
